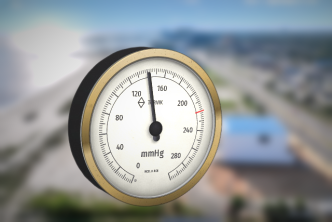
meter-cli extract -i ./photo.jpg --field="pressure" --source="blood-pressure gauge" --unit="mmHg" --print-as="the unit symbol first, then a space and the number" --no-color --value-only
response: mmHg 140
